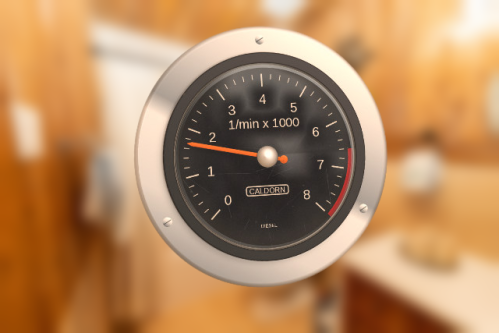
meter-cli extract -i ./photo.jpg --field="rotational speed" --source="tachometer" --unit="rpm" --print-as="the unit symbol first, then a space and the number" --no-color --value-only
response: rpm 1700
